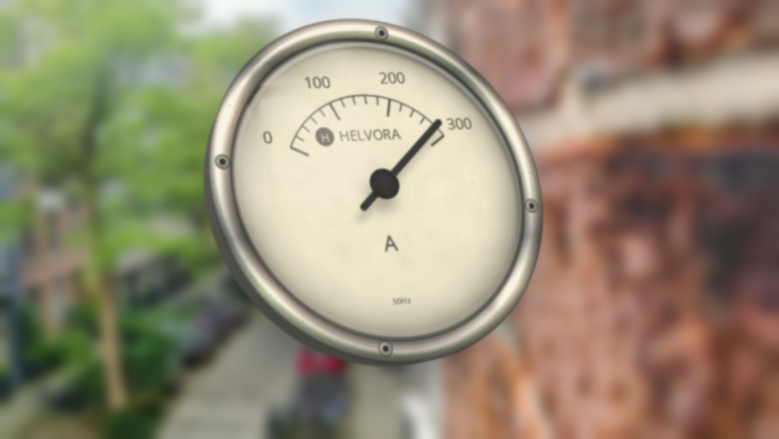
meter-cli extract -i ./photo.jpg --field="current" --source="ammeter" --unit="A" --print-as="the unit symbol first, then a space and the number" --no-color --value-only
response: A 280
